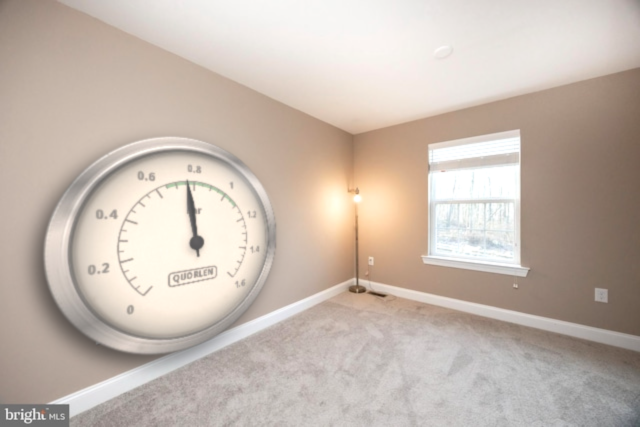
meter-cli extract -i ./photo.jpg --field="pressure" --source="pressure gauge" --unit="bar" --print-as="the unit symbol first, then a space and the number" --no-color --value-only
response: bar 0.75
